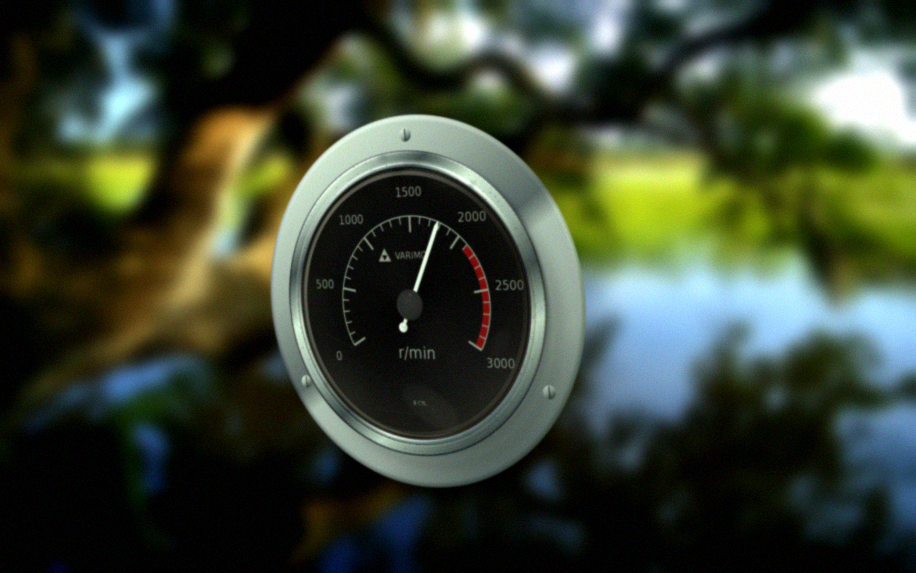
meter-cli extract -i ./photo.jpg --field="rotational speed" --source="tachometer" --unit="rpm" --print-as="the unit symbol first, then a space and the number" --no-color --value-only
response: rpm 1800
